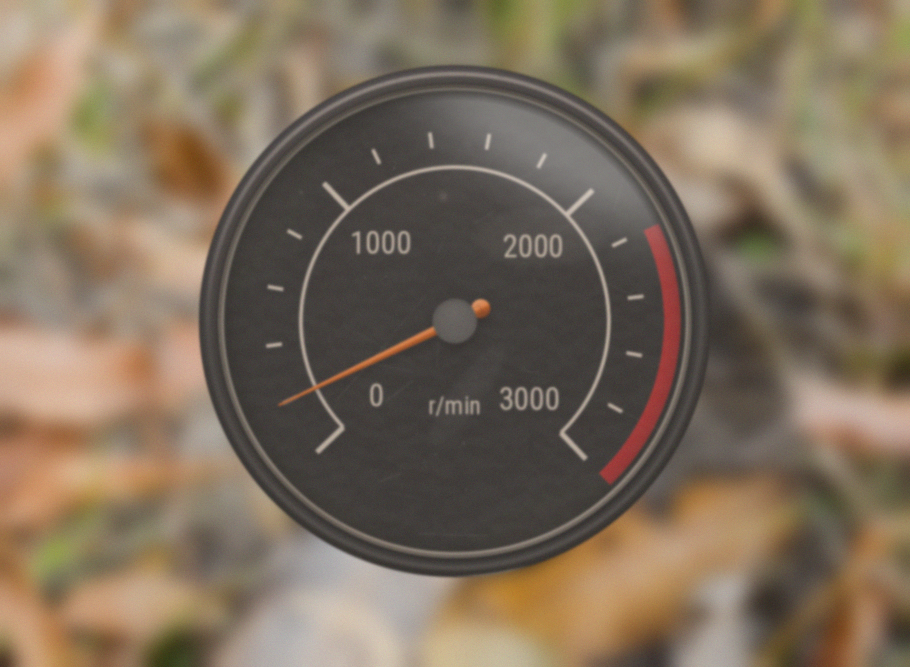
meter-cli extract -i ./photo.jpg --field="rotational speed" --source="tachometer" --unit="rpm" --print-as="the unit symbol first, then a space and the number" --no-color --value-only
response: rpm 200
